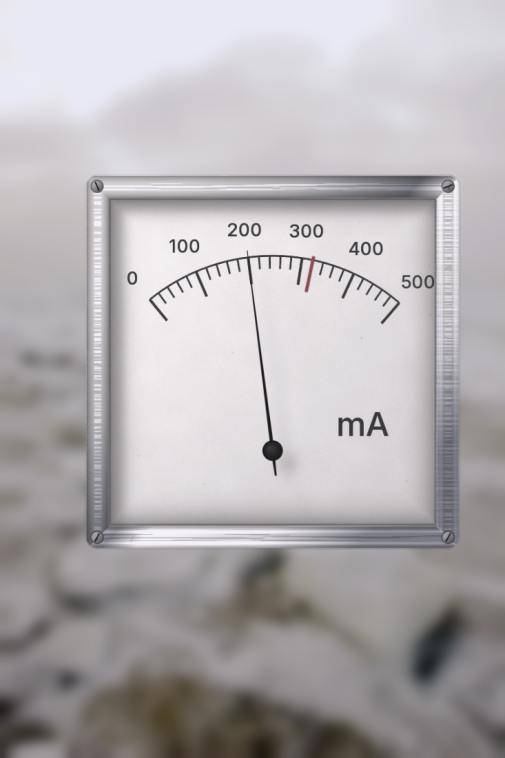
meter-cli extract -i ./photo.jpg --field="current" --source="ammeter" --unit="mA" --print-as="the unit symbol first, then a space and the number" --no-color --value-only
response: mA 200
